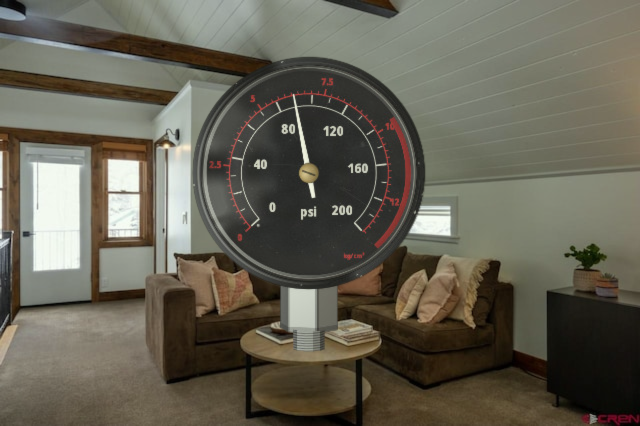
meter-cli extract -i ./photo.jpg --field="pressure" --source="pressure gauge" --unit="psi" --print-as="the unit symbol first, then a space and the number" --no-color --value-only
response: psi 90
